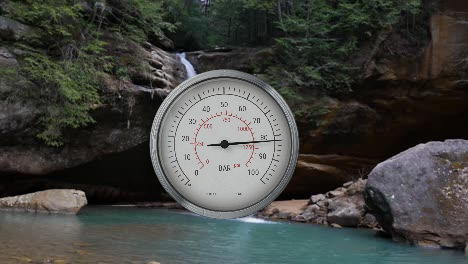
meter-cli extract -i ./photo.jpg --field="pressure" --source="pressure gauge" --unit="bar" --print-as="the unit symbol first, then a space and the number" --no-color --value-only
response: bar 82
